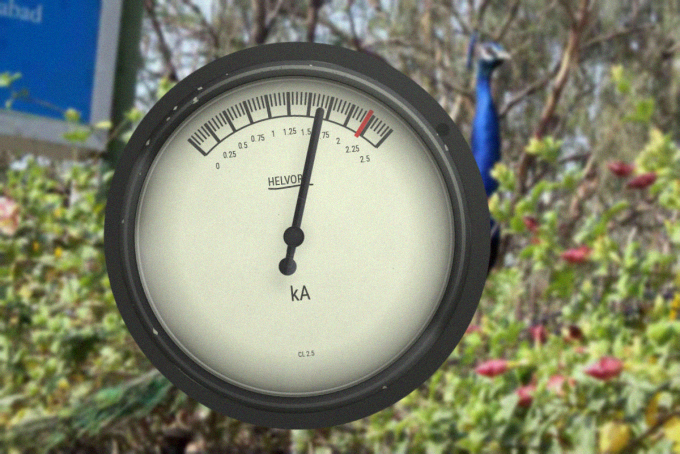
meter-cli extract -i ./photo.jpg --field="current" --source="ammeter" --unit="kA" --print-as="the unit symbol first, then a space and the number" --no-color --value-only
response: kA 1.65
